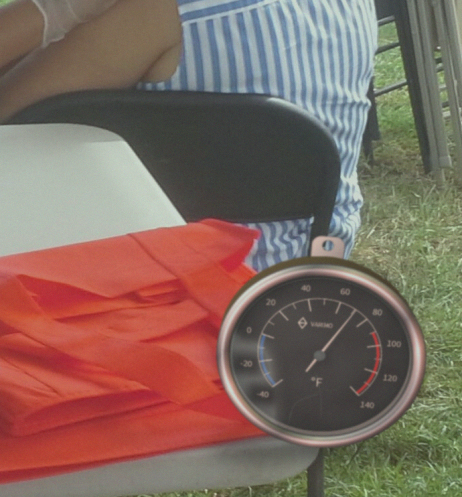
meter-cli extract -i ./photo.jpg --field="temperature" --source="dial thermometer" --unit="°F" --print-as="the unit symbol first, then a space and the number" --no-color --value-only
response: °F 70
